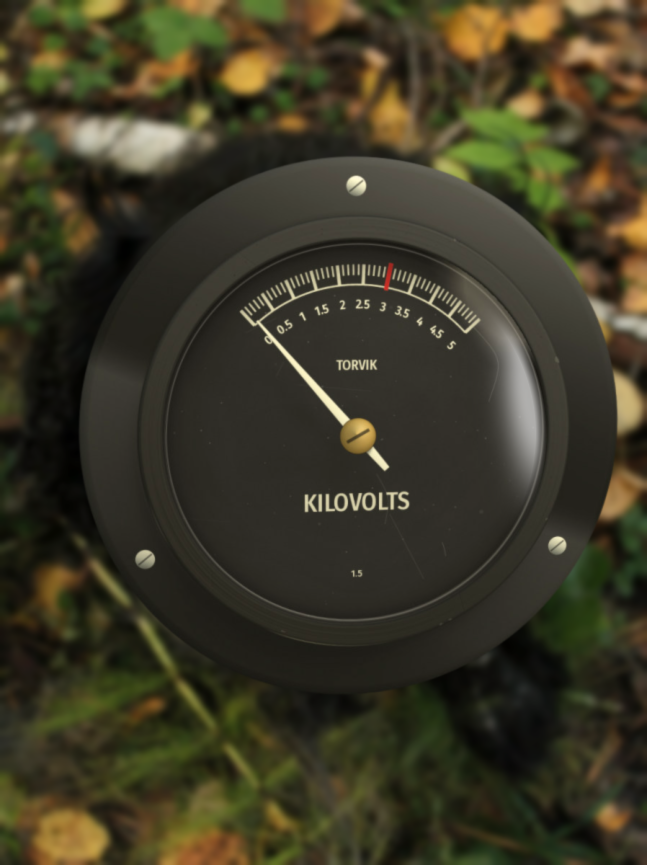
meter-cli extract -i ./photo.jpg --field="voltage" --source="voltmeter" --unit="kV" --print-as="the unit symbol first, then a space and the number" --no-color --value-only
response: kV 0.1
